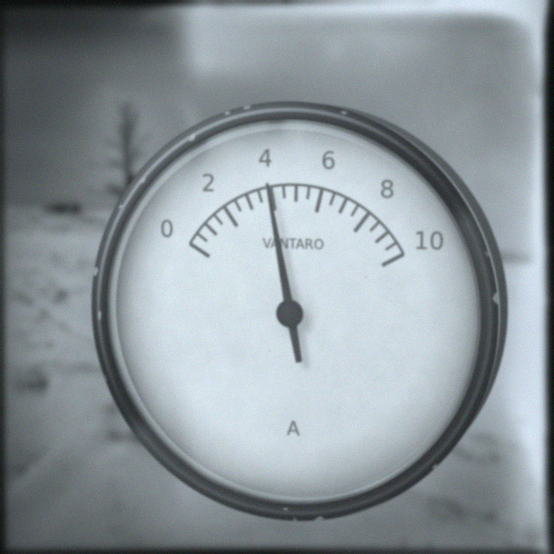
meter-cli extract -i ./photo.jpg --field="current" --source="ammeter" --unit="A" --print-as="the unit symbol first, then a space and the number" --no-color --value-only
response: A 4
